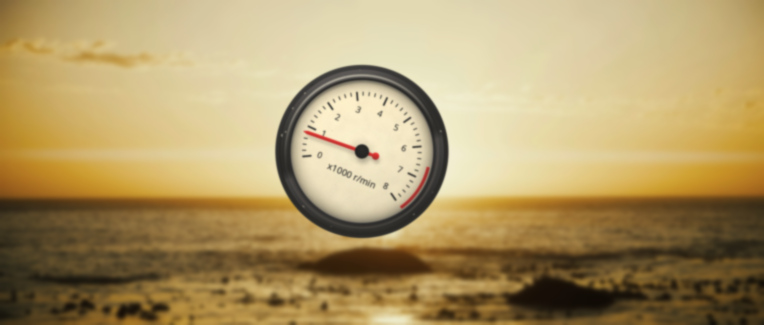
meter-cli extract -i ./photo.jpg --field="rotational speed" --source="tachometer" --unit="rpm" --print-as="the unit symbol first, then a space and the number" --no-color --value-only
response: rpm 800
